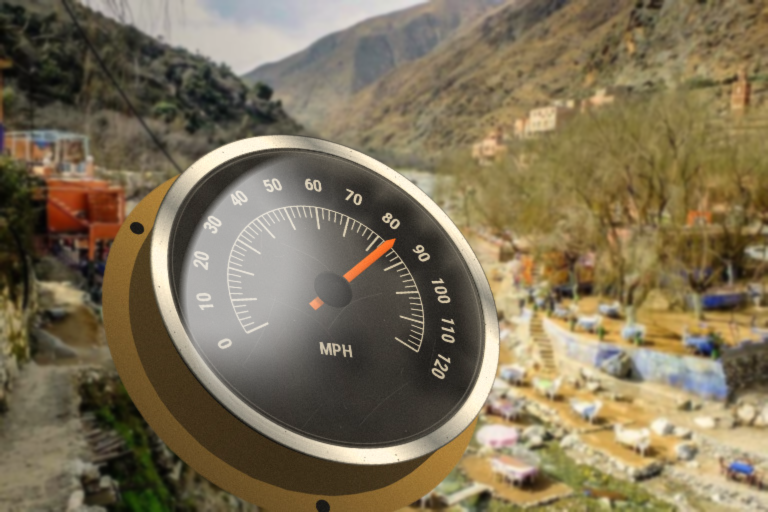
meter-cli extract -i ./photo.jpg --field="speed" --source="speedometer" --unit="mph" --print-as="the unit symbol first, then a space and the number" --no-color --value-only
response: mph 84
